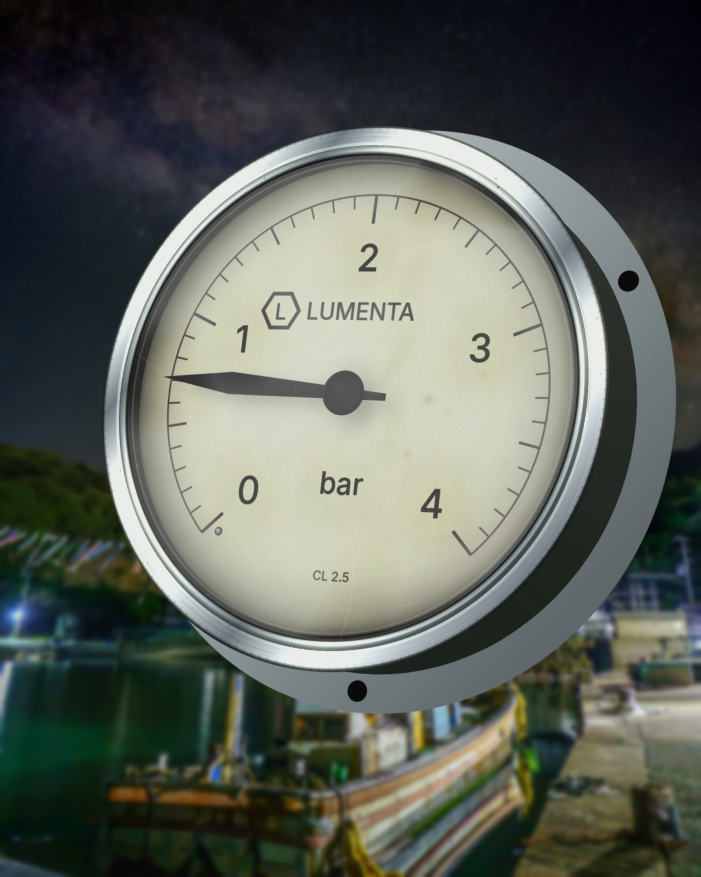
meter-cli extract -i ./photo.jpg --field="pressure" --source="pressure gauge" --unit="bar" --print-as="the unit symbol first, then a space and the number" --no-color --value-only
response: bar 0.7
